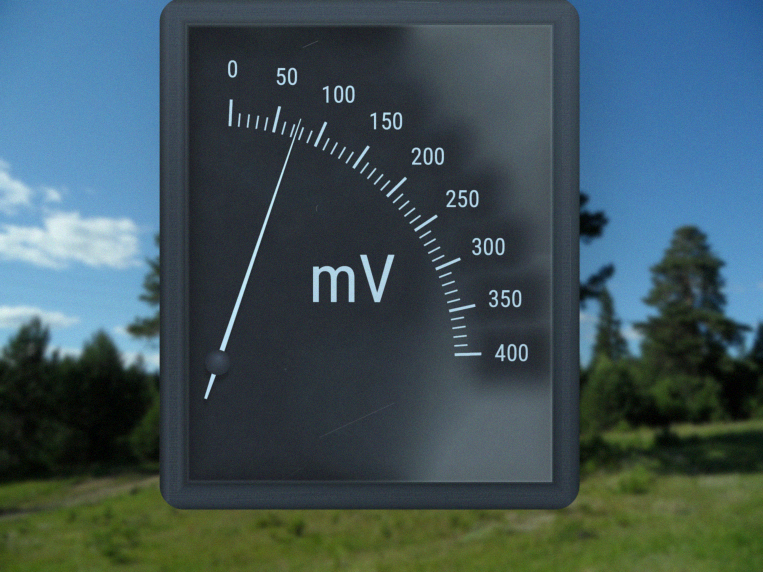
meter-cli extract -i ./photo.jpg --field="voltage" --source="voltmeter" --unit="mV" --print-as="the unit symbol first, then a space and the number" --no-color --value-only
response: mV 75
